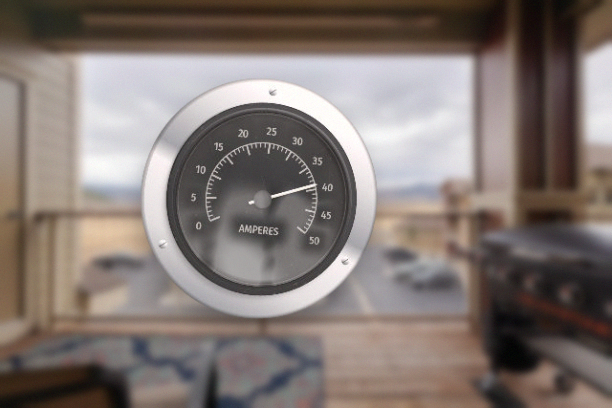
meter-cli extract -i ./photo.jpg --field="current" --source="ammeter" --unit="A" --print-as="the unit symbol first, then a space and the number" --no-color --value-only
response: A 39
